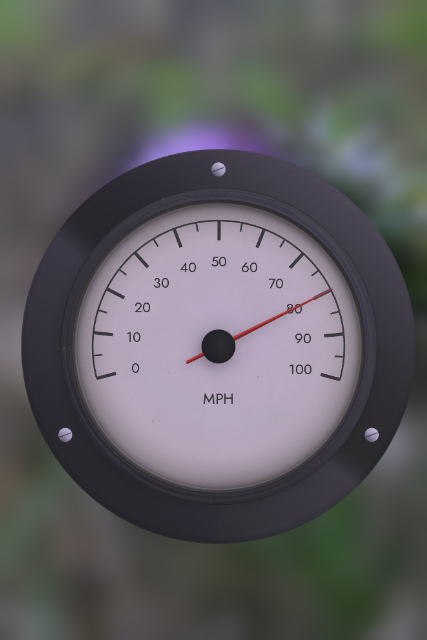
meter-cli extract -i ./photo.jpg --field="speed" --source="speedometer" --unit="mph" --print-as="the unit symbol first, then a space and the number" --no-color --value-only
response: mph 80
